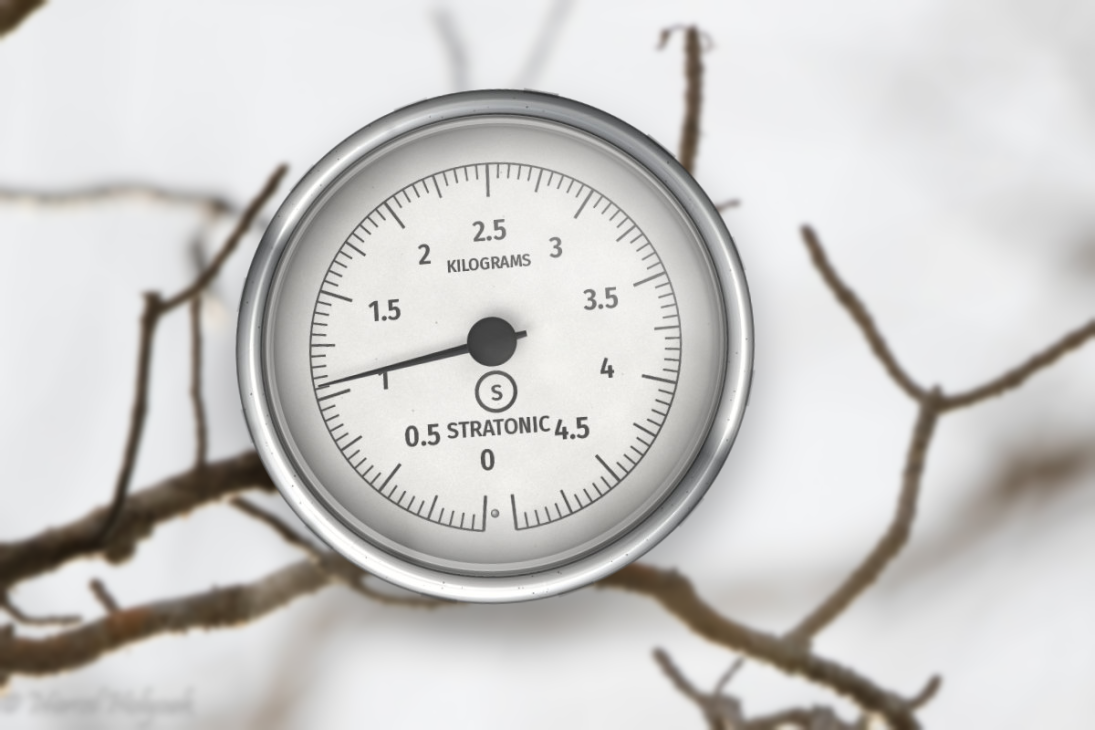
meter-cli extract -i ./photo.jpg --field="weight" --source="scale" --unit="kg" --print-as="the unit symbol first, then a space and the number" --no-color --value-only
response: kg 1.05
